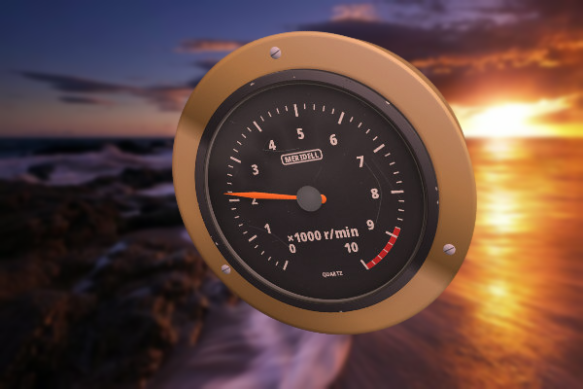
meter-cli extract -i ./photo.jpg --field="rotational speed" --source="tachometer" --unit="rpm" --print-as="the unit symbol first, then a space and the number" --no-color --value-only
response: rpm 2200
